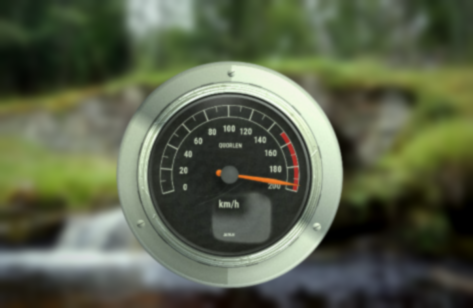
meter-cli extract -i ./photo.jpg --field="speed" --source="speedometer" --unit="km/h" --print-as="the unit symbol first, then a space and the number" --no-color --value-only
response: km/h 195
